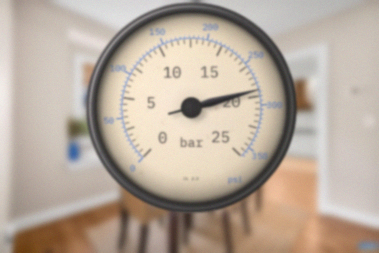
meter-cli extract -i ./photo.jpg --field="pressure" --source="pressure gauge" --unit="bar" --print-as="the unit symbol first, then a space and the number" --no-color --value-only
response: bar 19.5
